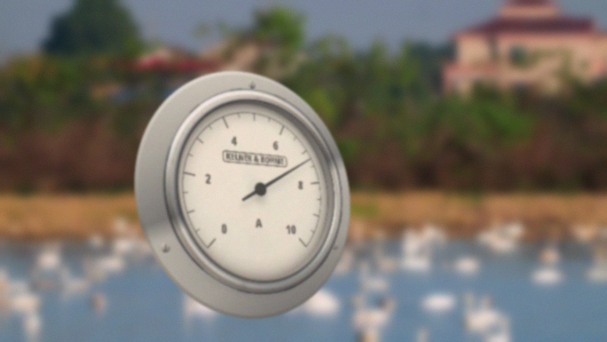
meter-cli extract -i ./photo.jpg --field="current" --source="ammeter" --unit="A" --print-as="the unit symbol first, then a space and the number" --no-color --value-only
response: A 7.25
